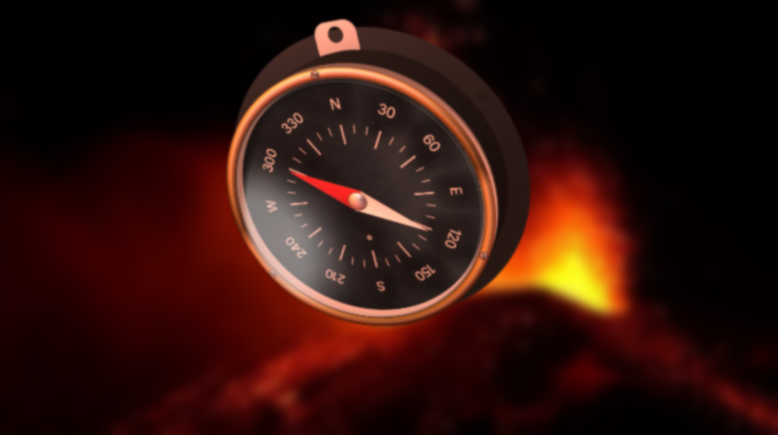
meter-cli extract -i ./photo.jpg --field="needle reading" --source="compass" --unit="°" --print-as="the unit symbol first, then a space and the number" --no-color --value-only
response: ° 300
